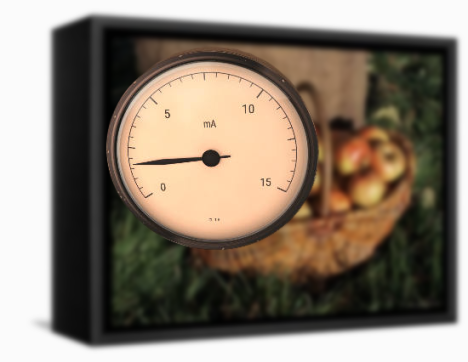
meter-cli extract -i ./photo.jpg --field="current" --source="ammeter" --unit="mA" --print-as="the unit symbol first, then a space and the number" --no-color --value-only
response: mA 1.75
